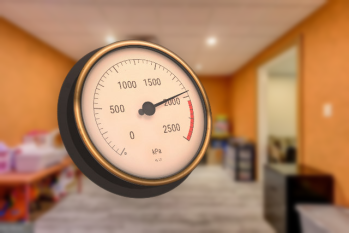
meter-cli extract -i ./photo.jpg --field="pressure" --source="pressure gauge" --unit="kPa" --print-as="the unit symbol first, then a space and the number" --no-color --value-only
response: kPa 1950
